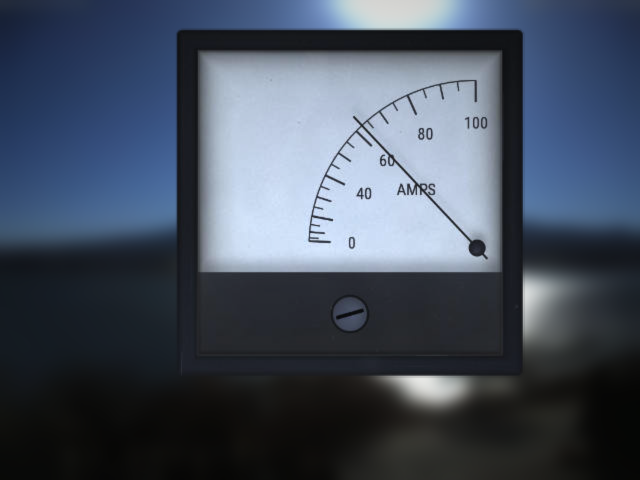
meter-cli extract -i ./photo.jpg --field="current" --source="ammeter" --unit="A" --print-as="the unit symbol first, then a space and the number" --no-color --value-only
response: A 62.5
